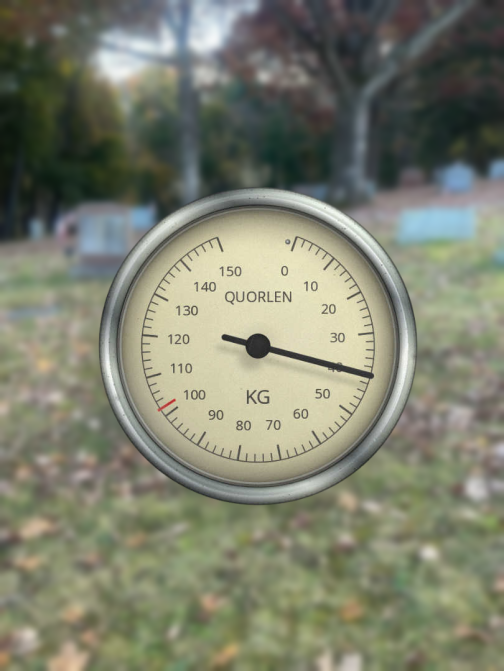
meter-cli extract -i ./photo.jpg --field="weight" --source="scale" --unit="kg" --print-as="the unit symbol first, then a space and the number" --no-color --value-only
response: kg 40
